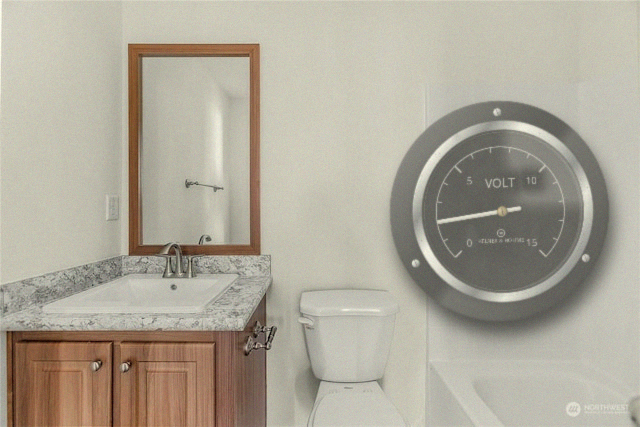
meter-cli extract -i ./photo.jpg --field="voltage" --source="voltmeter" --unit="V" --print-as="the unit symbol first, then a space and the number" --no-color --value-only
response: V 2
